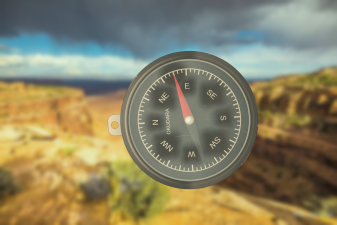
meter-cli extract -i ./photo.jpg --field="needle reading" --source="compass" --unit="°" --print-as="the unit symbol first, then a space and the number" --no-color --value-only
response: ° 75
